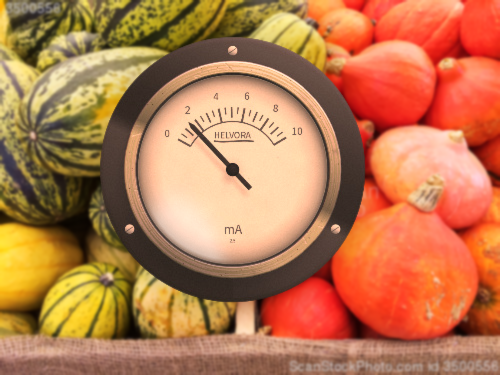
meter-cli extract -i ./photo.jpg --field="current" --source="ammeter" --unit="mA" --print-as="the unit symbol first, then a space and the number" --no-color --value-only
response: mA 1.5
